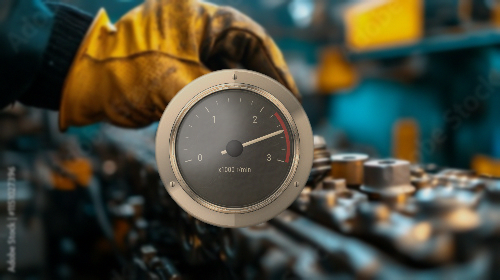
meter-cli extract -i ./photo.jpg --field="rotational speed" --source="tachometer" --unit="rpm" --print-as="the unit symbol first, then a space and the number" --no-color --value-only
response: rpm 2500
